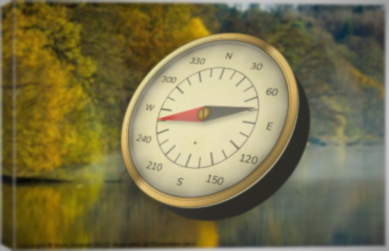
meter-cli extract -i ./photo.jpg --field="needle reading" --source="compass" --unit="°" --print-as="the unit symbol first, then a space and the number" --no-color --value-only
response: ° 255
